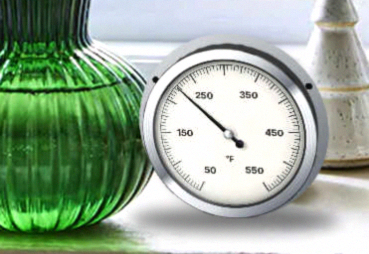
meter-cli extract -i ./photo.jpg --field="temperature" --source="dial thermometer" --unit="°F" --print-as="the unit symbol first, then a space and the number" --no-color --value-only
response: °F 225
